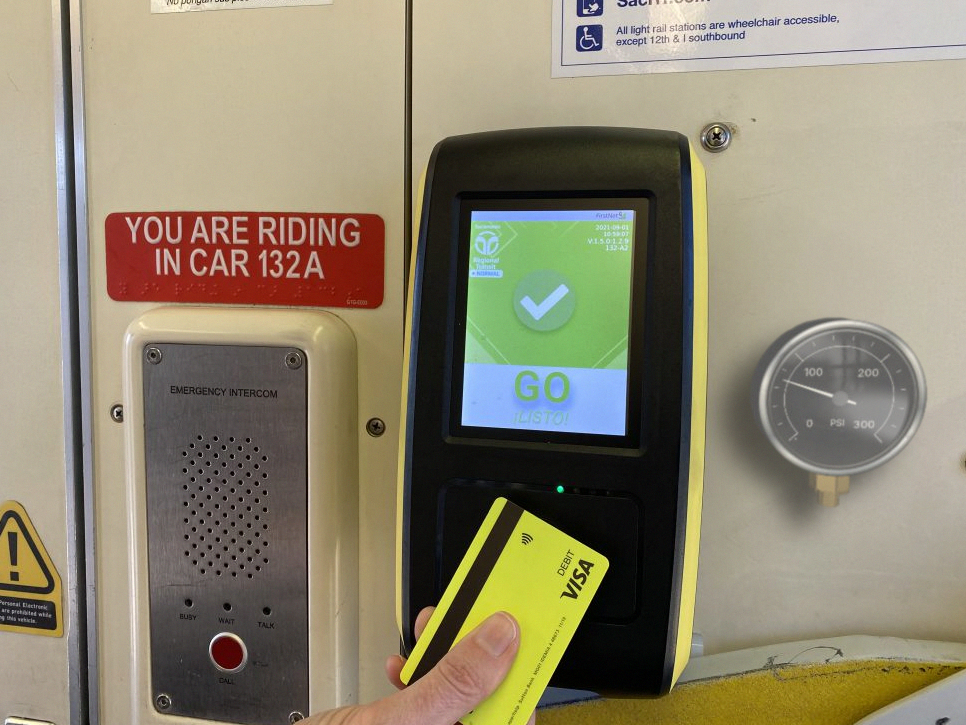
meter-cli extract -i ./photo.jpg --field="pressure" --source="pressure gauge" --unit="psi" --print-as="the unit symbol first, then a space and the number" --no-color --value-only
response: psi 70
